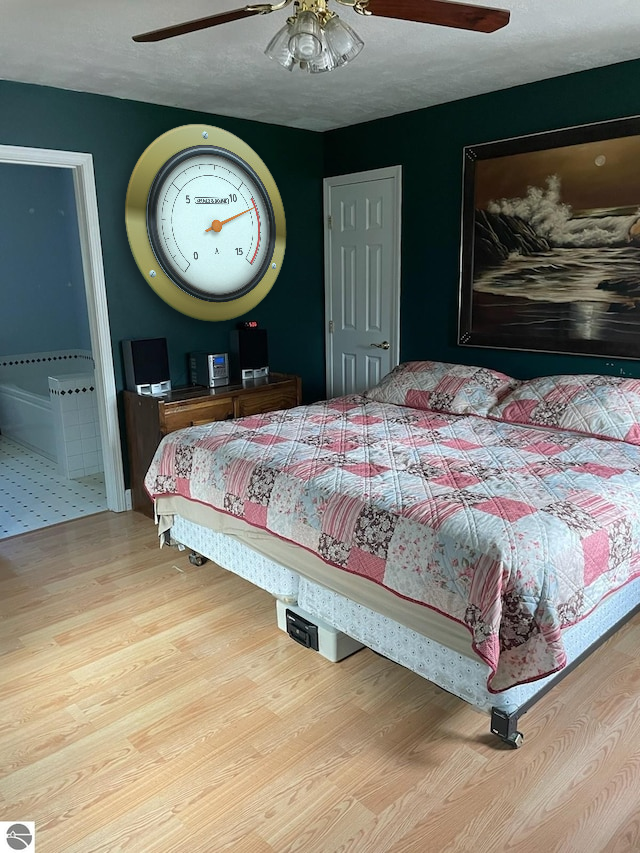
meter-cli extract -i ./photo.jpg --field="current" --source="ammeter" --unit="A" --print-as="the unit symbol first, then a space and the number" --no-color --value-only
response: A 11.5
